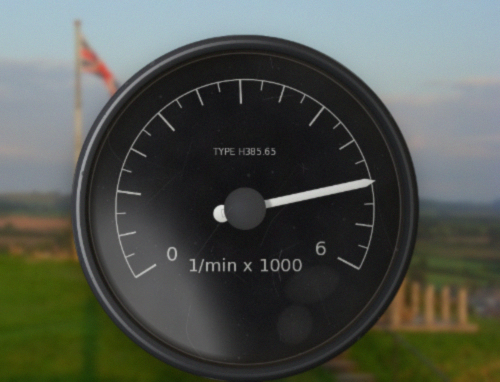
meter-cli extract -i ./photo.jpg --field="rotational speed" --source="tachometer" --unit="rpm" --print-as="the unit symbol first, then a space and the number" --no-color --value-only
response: rpm 5000
